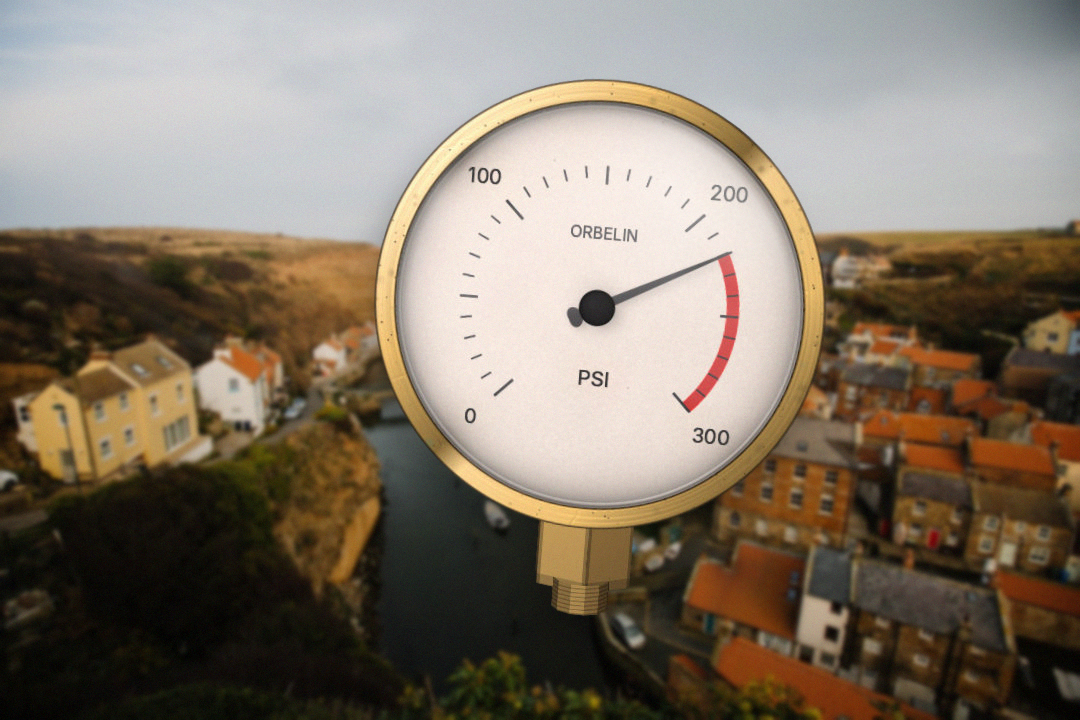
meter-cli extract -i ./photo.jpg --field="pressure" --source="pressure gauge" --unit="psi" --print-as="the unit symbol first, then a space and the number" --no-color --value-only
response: psi 220
